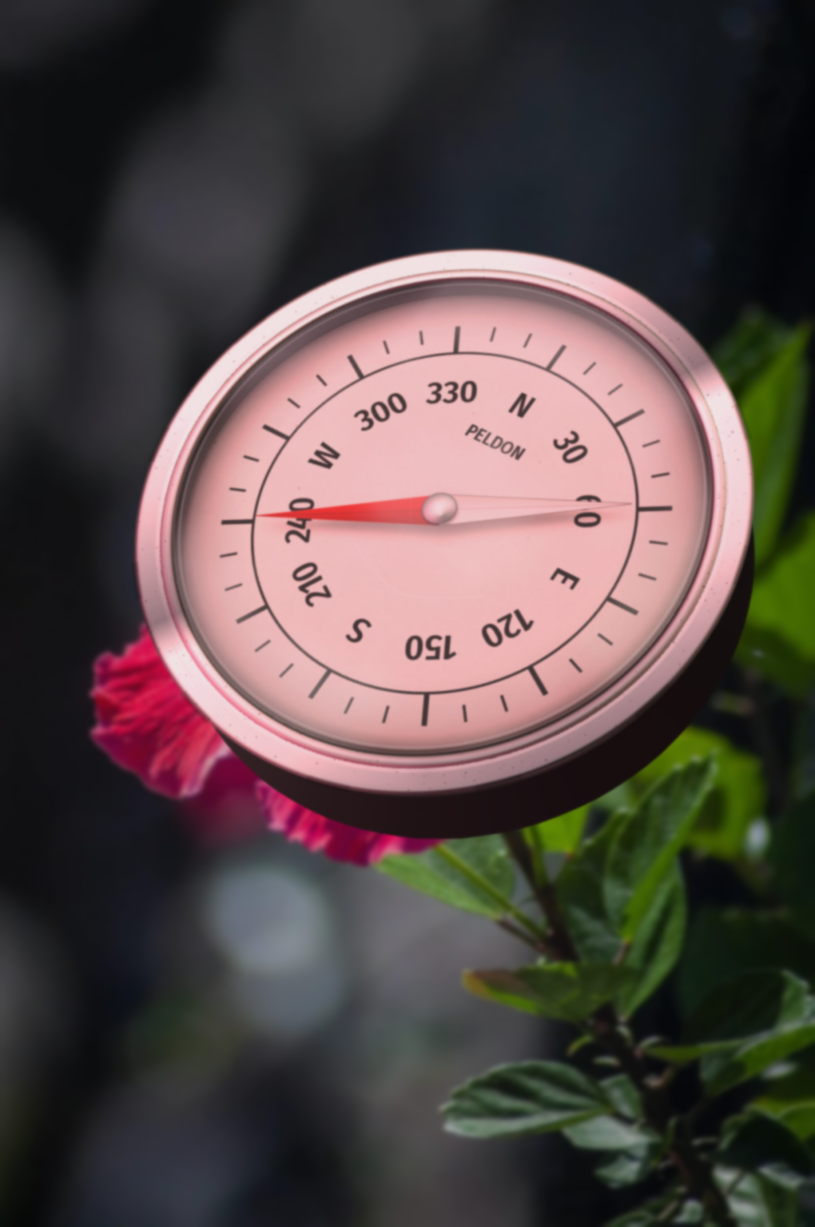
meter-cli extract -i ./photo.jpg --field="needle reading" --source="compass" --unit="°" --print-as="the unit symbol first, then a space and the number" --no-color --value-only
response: ° 240
